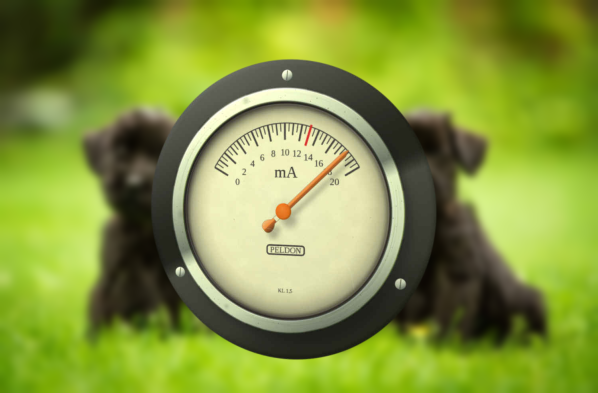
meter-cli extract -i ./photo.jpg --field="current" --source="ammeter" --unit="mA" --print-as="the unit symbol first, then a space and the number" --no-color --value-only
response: mA 18
